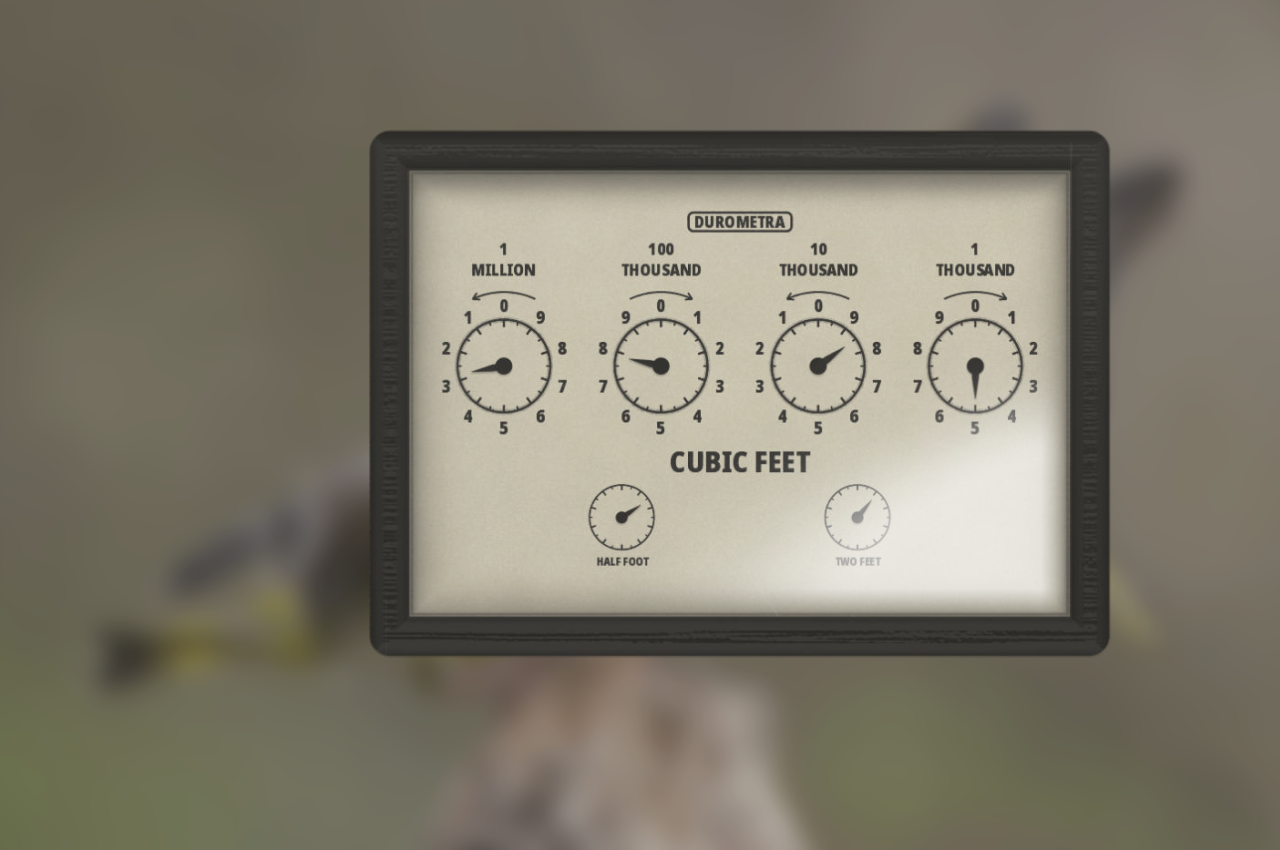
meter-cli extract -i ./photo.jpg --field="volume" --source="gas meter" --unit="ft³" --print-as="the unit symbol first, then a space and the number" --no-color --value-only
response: ft³ 278500
